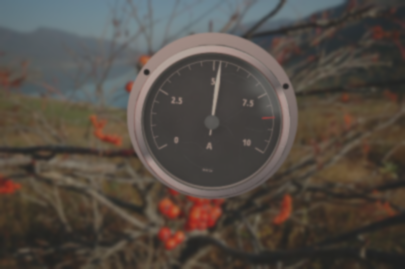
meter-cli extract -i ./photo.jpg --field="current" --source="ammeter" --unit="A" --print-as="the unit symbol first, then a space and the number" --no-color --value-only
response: A 5.25
